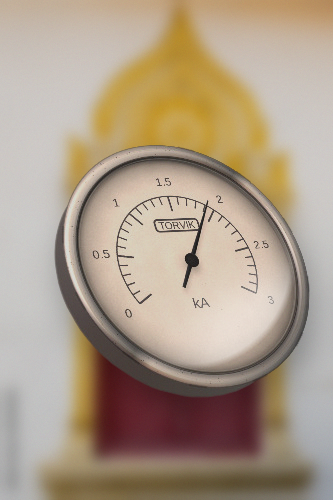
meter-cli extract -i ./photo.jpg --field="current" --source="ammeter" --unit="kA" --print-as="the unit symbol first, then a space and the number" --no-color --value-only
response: kA 1.9
